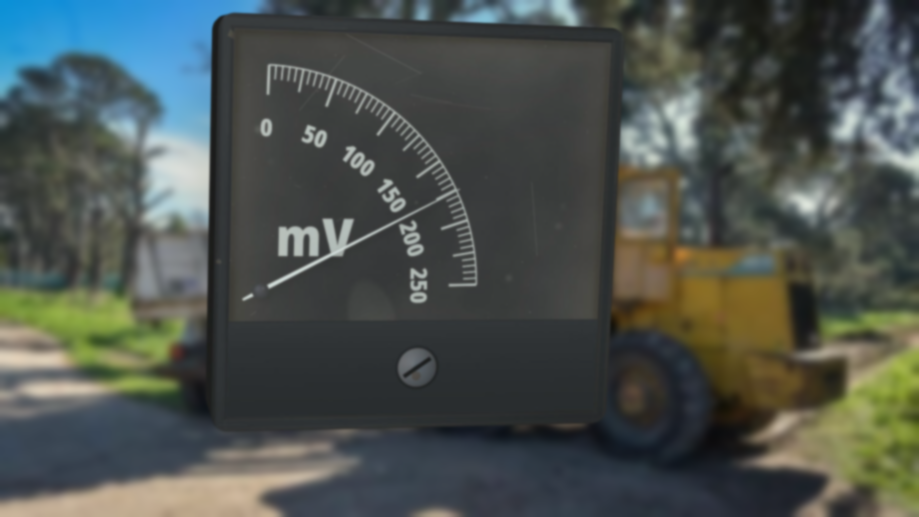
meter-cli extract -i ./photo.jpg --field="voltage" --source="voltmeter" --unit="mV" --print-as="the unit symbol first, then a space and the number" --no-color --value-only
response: mV 175
